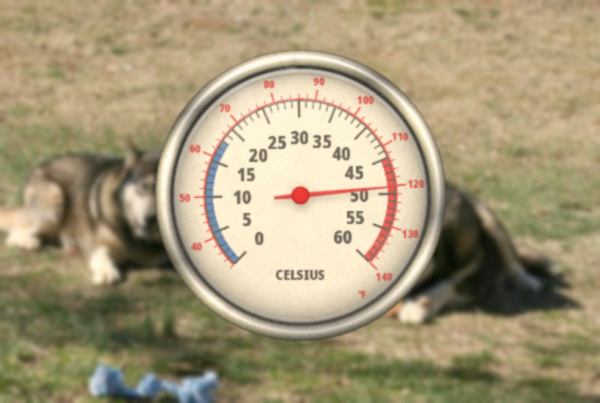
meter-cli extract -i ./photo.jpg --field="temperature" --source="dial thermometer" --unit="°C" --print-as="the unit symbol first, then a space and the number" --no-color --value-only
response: °C 49
